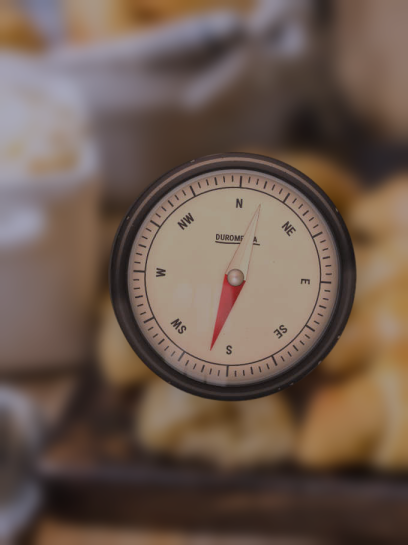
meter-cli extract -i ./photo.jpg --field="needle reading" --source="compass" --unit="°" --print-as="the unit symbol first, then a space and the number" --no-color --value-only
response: ° 195
